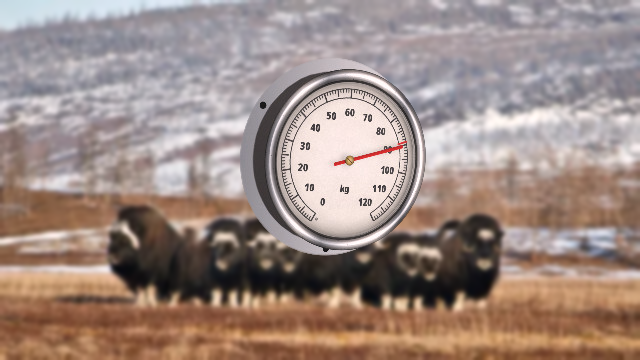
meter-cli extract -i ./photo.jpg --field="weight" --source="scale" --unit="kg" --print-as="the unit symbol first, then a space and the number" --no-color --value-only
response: kg 90
